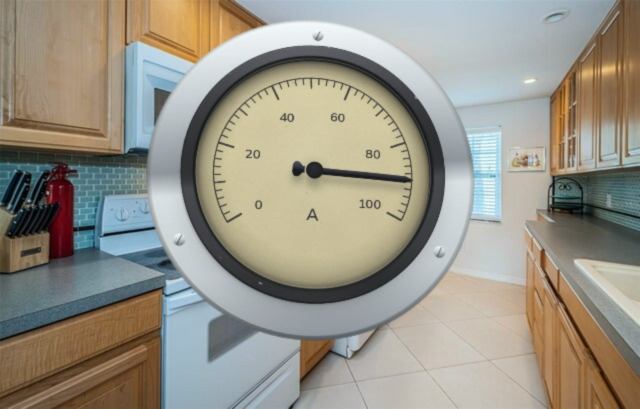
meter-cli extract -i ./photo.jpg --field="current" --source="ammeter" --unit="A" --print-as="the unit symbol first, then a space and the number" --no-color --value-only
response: A 90
